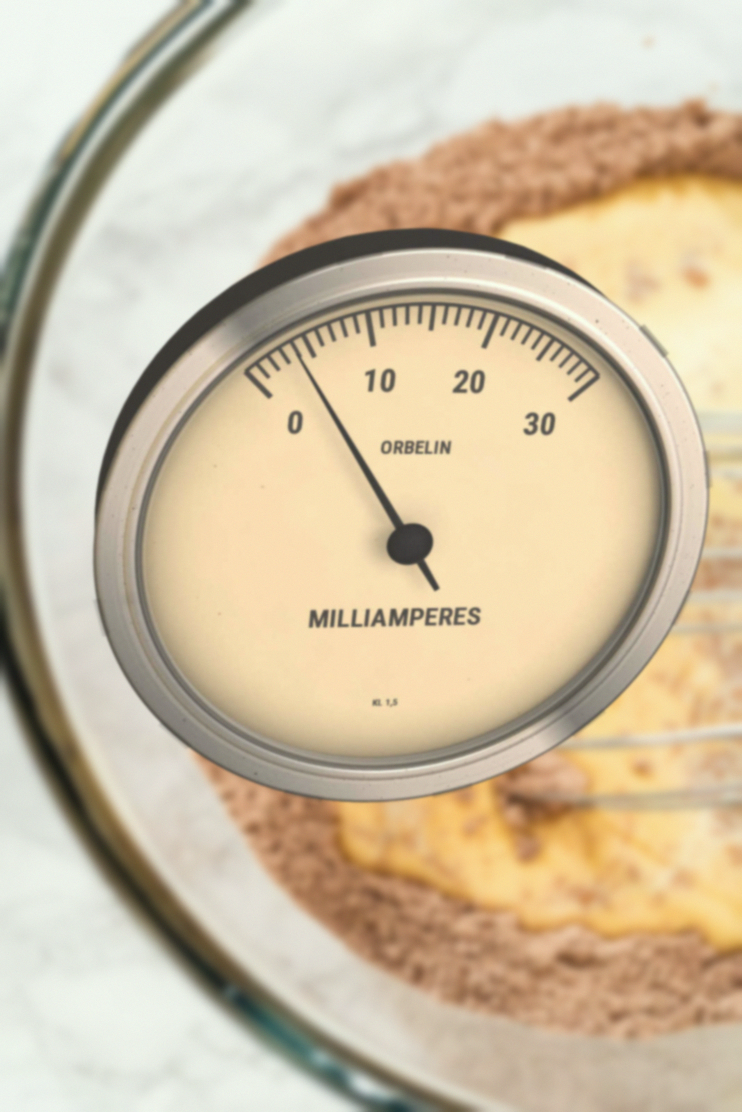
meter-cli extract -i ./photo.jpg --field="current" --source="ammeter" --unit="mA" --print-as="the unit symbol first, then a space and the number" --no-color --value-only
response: mA 4
